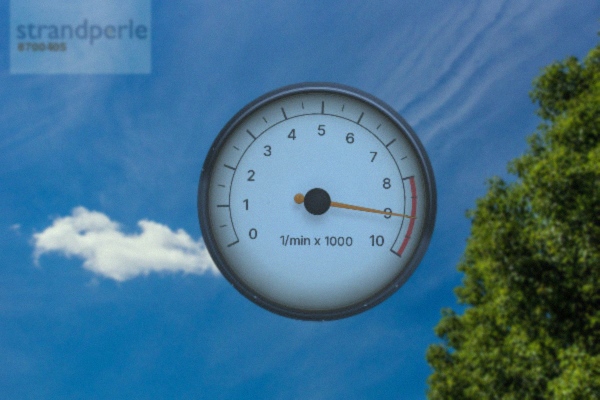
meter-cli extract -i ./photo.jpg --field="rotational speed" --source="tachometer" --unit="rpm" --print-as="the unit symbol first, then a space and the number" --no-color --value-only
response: rpm 9000
